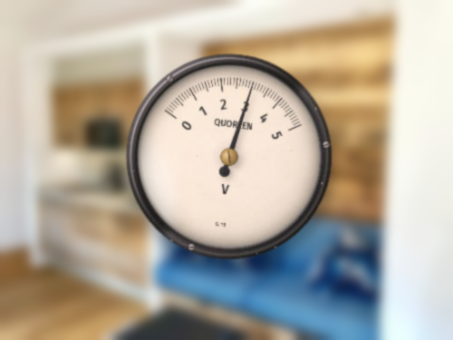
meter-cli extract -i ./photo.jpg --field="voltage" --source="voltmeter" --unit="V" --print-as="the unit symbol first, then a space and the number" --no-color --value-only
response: V 3
